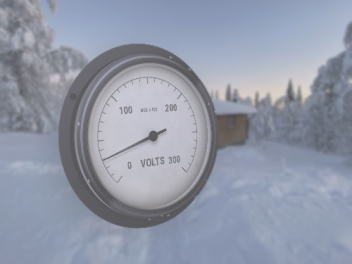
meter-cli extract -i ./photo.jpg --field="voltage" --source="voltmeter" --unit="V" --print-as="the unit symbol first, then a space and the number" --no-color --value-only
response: V 30
